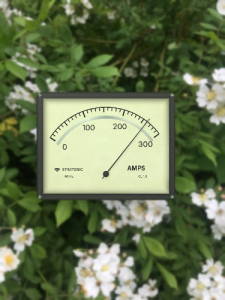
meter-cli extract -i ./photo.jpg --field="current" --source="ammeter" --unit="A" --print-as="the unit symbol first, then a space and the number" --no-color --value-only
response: A 260
